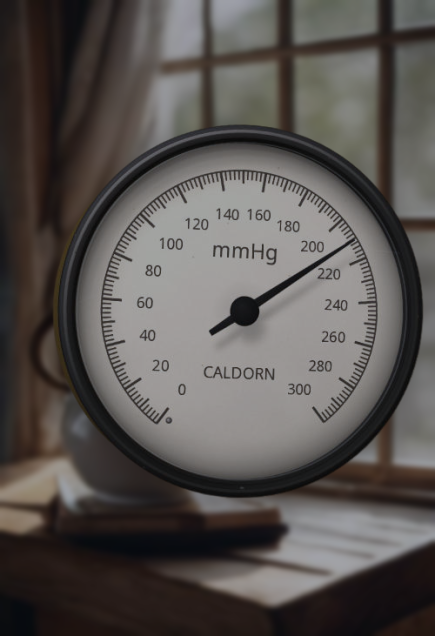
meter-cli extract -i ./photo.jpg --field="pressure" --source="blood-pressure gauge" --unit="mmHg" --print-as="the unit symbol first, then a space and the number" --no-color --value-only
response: mmHg 210
